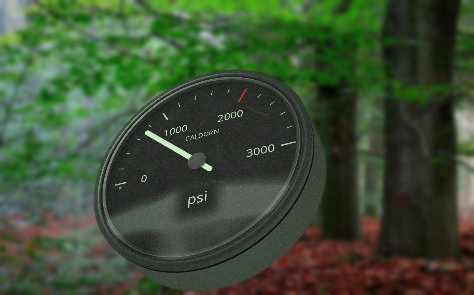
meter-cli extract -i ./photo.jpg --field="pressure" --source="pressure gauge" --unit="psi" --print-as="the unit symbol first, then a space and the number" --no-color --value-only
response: psi 700
